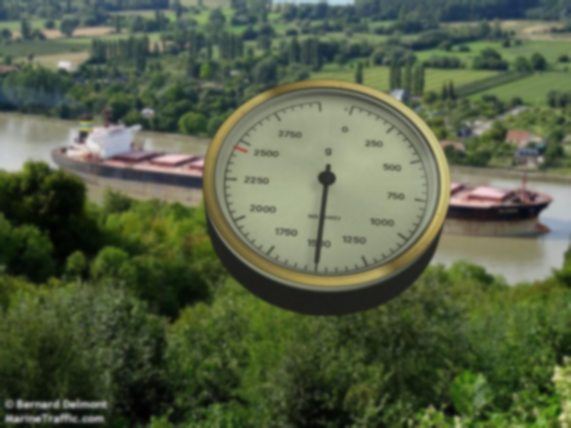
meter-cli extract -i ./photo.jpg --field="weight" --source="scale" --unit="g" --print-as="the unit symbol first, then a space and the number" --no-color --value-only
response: g 1500
